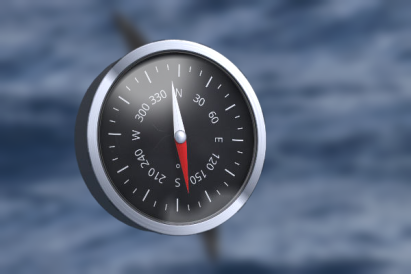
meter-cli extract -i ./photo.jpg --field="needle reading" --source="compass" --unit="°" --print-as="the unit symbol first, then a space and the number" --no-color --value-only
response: ° 170
